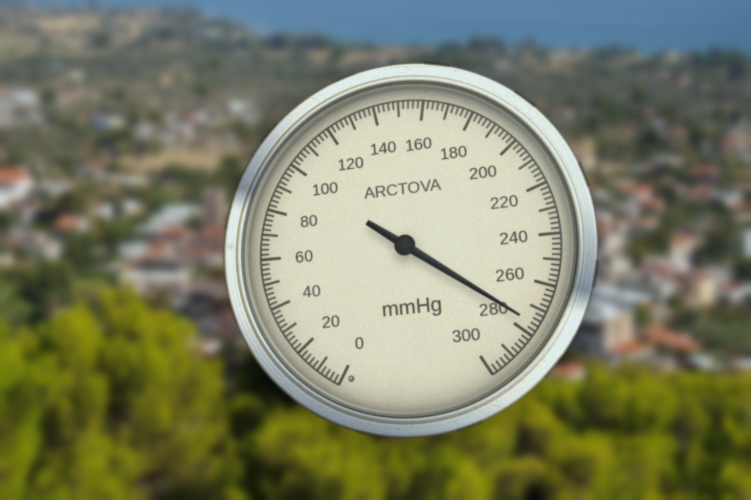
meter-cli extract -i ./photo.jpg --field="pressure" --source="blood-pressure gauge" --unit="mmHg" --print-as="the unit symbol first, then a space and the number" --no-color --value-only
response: mmHg 276
